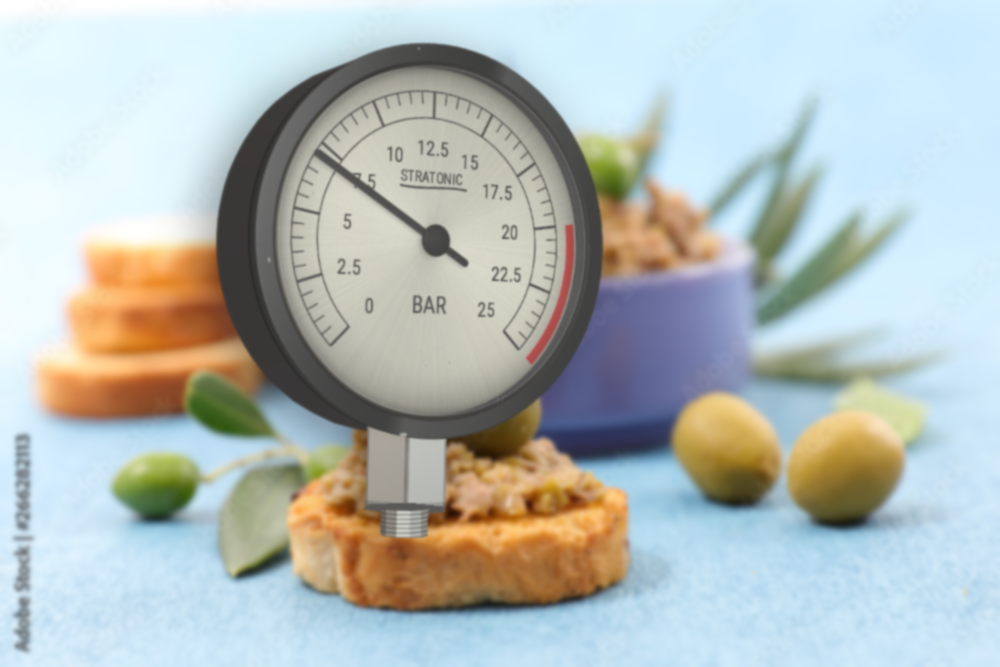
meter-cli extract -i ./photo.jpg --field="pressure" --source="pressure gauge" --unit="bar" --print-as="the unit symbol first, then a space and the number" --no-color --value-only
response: bar 7
